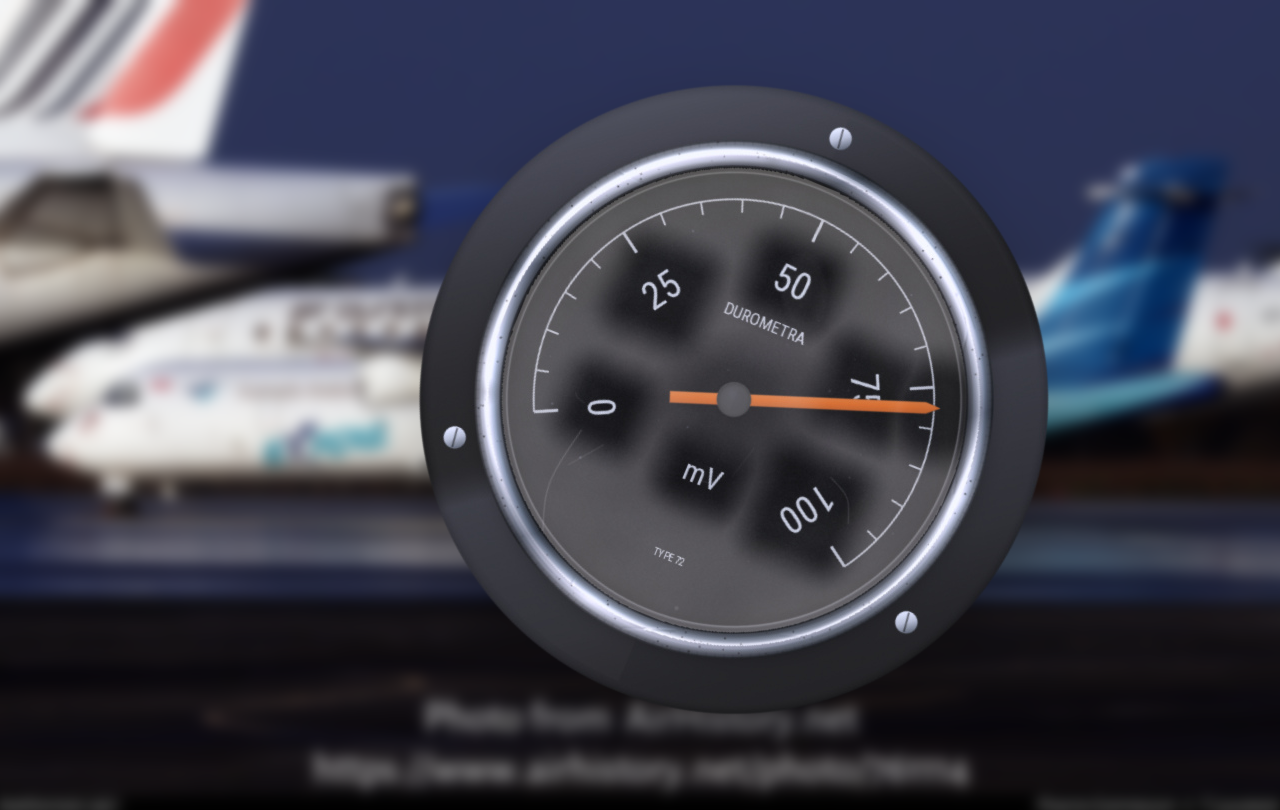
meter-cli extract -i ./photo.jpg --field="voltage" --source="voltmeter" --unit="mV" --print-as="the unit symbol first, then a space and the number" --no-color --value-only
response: mV 77.5
